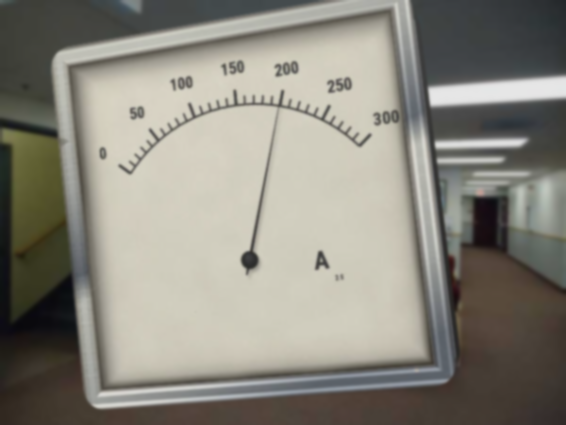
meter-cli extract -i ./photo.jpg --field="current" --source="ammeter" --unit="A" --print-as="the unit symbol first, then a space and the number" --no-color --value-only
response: A 200
